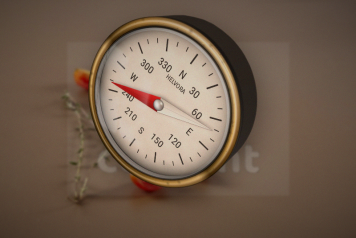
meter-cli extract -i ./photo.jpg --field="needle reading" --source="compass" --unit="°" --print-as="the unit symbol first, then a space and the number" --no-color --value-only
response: ° 250
